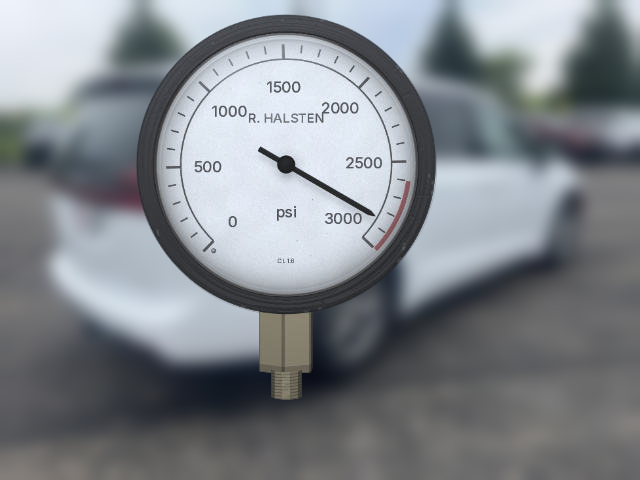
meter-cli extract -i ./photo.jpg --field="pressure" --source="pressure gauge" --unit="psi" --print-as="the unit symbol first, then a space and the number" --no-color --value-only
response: psi 2850
